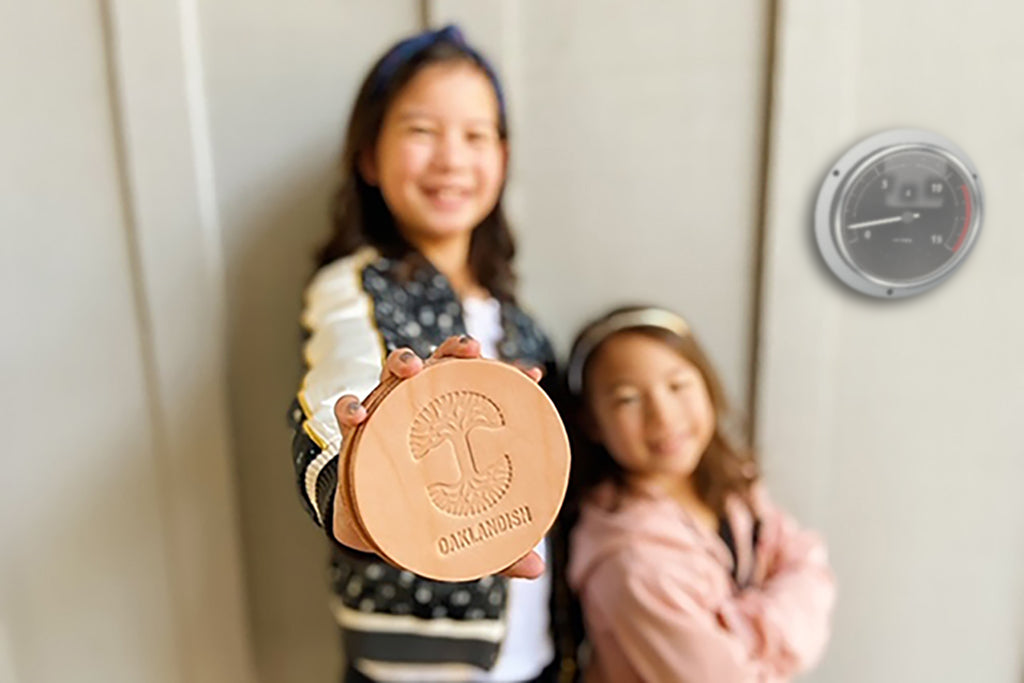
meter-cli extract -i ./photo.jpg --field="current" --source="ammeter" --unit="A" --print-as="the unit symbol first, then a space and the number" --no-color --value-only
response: A 1
